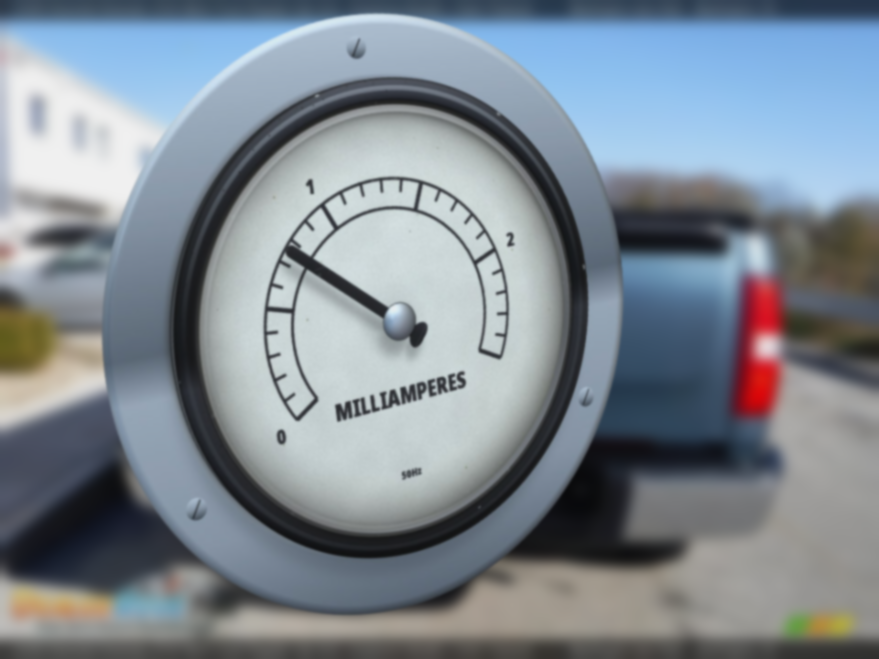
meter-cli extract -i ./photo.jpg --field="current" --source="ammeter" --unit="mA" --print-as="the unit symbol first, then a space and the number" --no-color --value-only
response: mA 0.75
